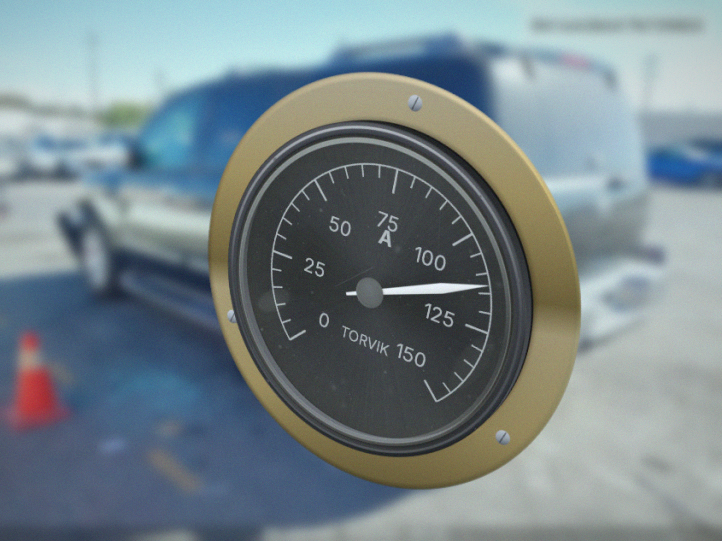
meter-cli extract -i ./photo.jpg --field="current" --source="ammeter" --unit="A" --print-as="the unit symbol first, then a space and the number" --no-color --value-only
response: A 112.5
